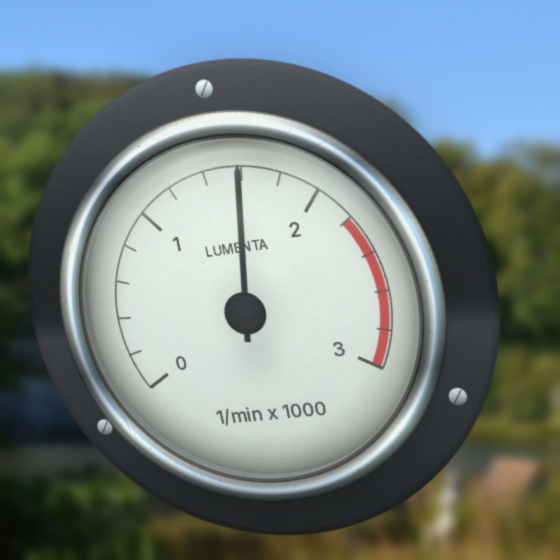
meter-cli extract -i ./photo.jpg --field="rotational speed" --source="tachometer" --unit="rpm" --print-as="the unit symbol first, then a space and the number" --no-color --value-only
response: rpm 1600
